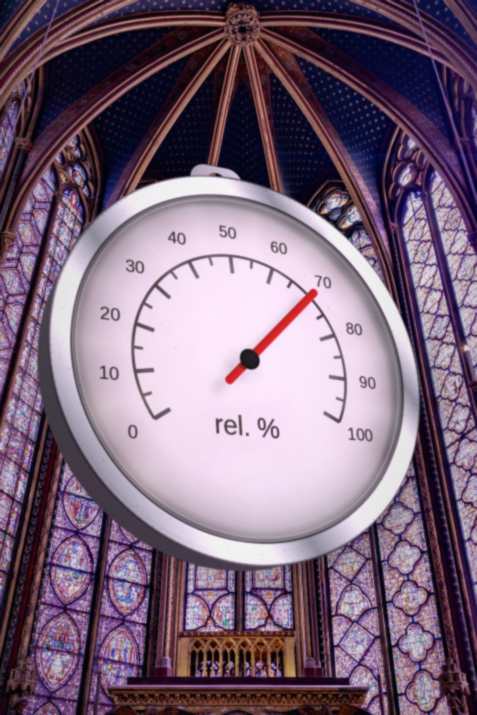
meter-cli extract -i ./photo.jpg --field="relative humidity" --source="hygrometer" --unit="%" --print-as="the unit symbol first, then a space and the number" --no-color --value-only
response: % 70
